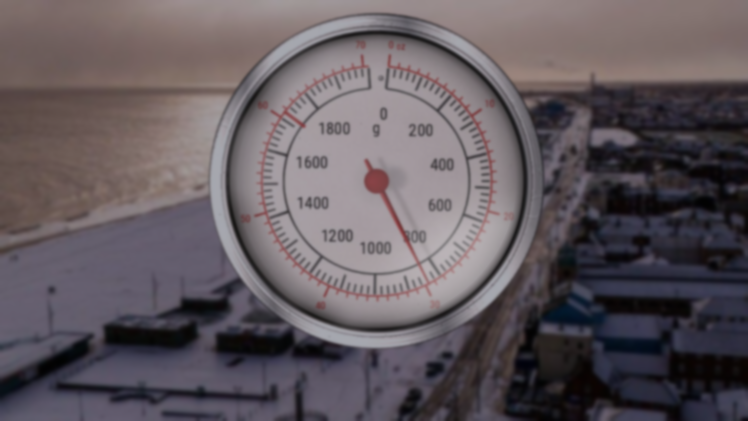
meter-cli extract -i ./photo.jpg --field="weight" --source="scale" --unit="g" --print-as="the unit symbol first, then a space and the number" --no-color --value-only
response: g 840
